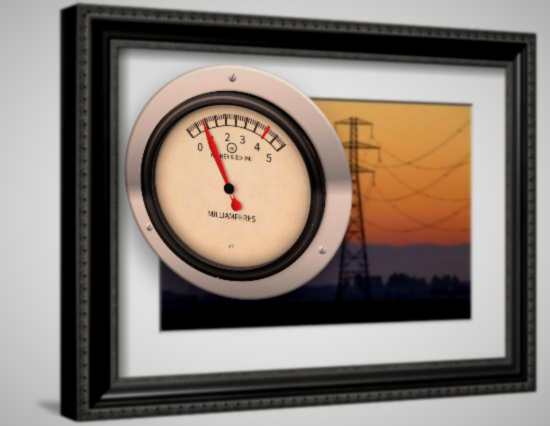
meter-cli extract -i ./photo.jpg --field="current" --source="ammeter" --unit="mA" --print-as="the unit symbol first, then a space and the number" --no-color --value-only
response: mA 1
